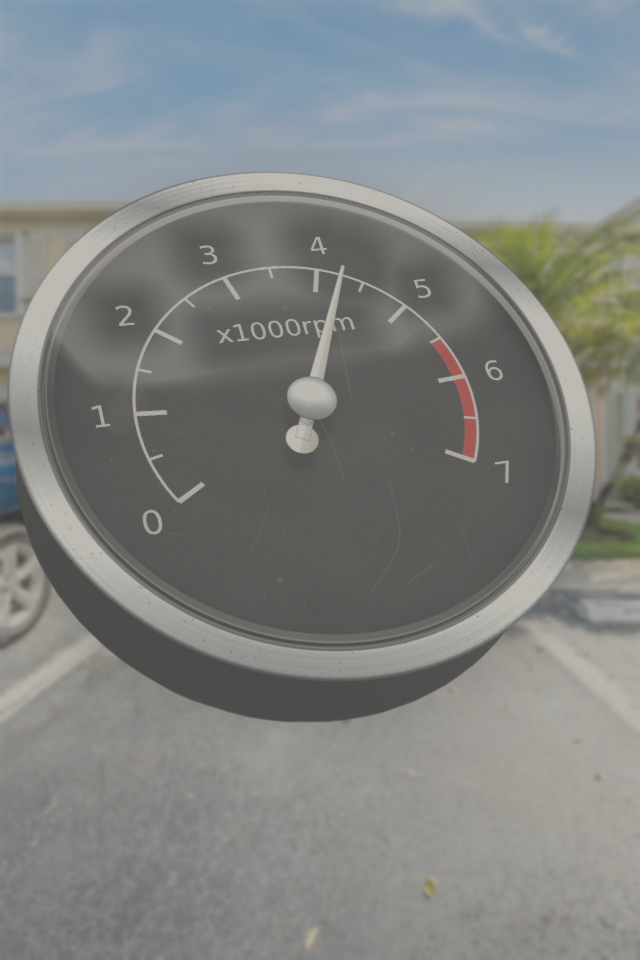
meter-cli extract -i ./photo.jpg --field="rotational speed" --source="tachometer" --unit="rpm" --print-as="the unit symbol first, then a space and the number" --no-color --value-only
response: rpm 4250
